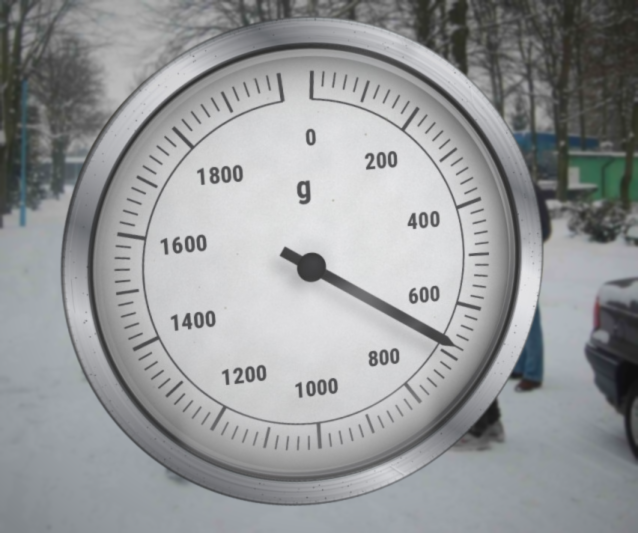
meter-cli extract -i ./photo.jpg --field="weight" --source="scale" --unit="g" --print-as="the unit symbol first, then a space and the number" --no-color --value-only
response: g 680
